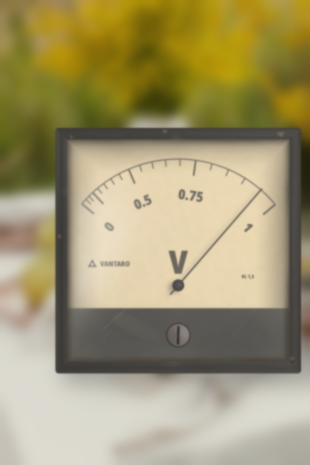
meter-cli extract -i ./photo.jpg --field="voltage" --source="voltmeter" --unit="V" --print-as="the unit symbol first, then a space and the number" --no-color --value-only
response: V 0.95
